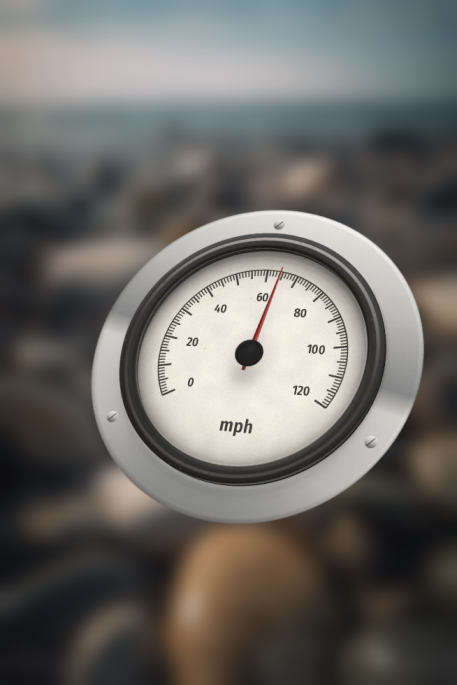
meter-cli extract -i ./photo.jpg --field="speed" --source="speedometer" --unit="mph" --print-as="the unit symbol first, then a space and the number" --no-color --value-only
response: mph 65
